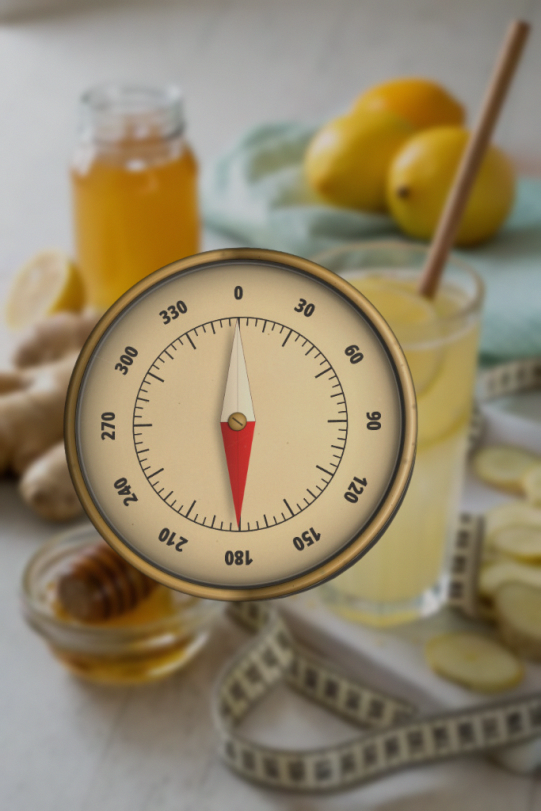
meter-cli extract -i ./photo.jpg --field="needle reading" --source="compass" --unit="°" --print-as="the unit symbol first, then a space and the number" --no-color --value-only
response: ° 180
